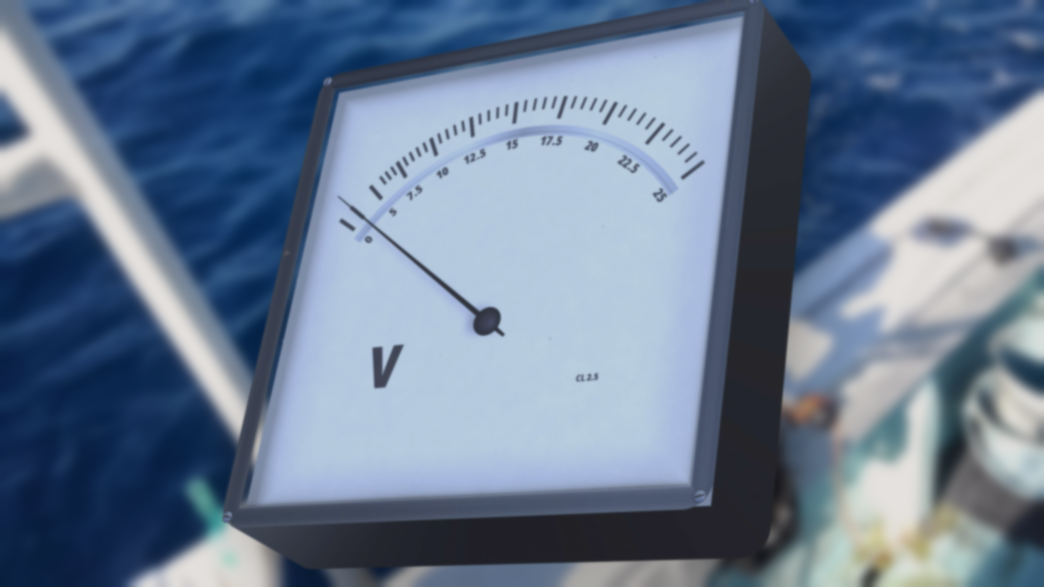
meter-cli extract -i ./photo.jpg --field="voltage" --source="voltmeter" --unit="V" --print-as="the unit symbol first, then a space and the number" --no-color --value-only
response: V 2.5
